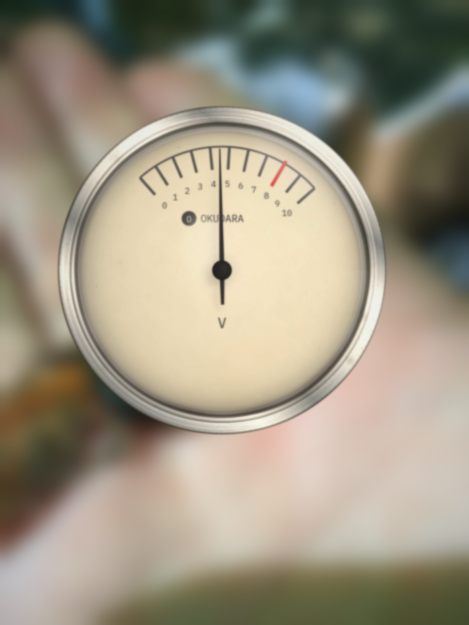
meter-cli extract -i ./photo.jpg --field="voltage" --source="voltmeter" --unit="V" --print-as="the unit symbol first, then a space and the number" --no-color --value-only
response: V 4.5
